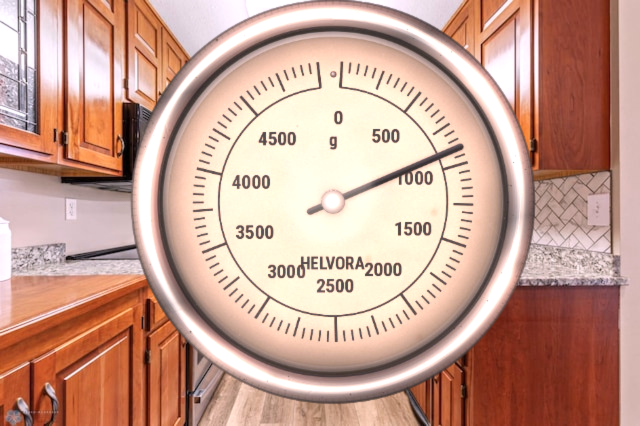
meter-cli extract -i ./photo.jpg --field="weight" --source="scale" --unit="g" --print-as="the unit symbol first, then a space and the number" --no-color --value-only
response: g 900
